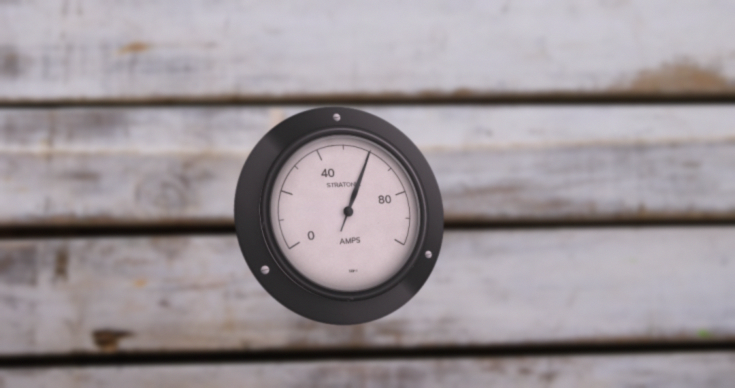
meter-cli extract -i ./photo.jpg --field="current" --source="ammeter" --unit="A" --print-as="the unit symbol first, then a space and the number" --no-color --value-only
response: A 60
